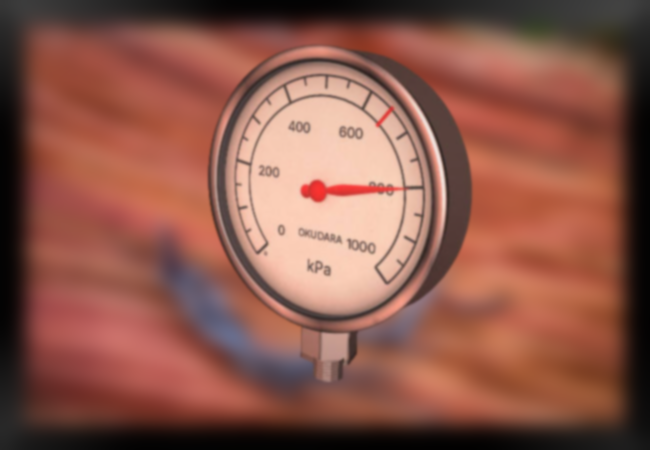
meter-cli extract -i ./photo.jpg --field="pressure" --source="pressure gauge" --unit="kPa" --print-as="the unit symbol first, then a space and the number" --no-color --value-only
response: kPa 800
